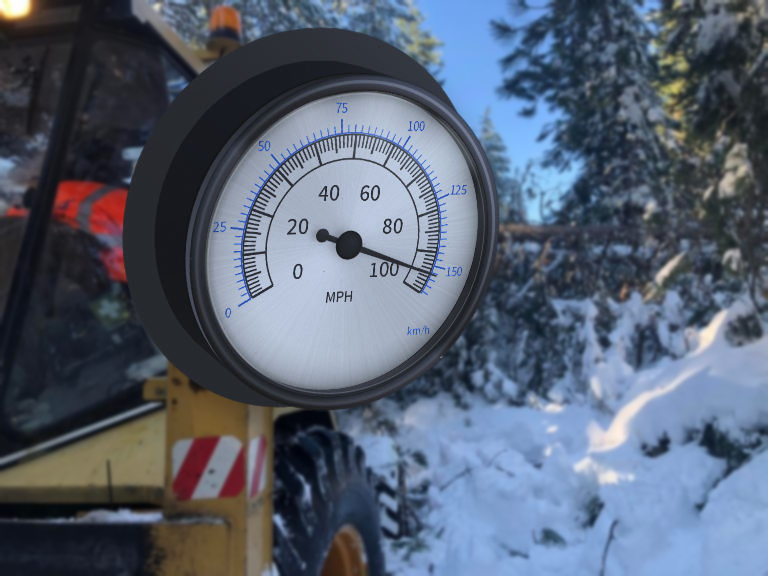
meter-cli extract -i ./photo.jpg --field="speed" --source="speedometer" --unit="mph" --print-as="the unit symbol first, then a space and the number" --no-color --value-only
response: mph 95
